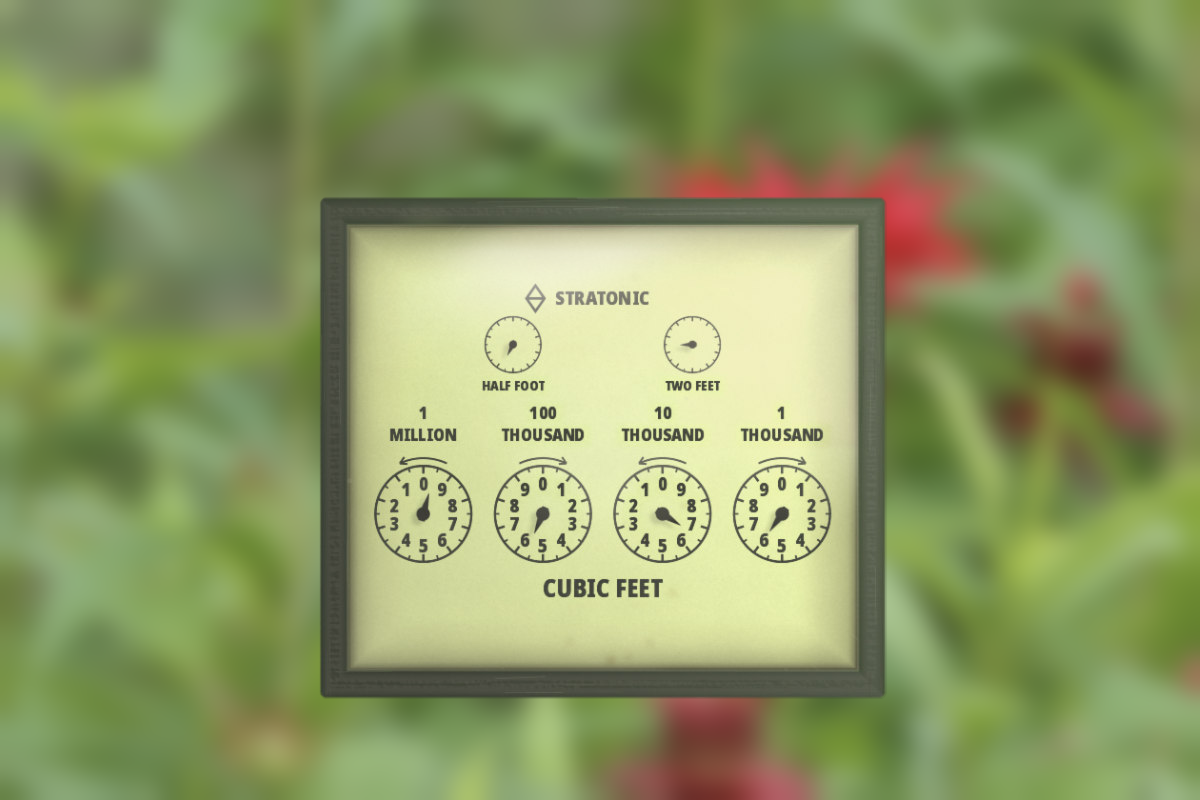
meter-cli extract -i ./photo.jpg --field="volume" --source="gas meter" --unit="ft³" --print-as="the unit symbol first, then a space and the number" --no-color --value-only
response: ft³ 956600
